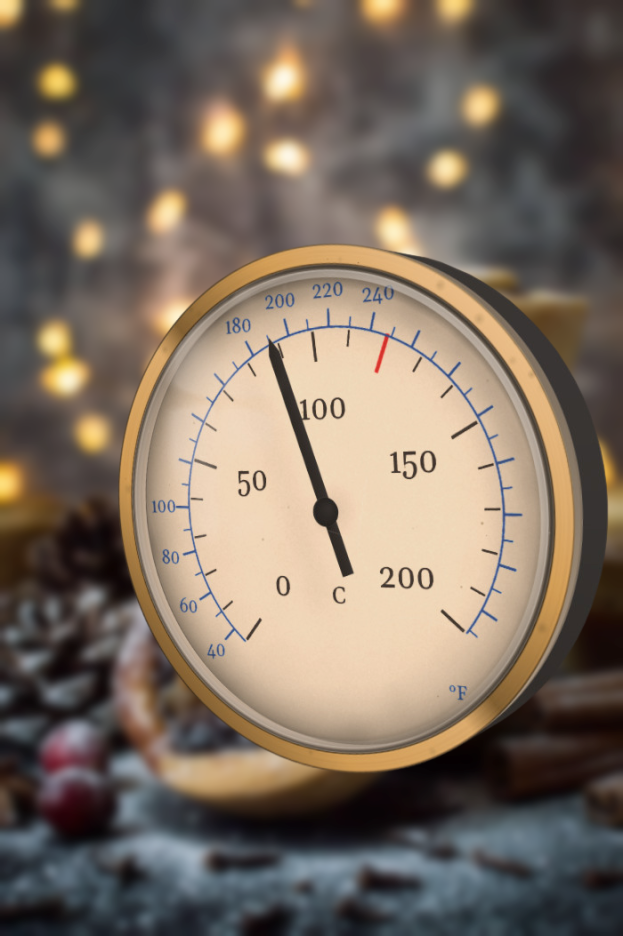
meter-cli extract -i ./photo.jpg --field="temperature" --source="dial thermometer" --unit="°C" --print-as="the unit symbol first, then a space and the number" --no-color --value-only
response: °C 90
